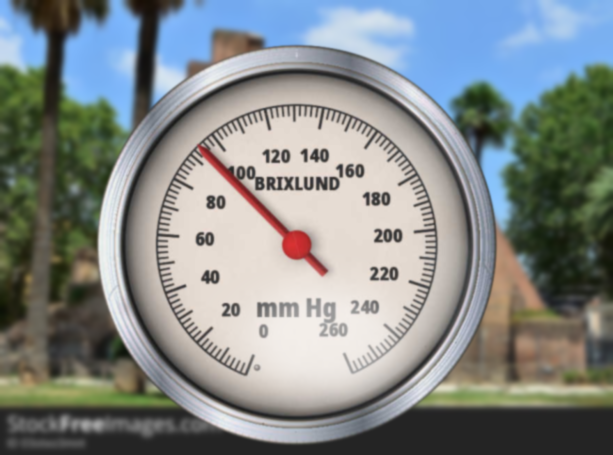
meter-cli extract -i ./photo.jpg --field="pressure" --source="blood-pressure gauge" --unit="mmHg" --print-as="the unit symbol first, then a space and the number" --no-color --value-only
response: mmHg 94
